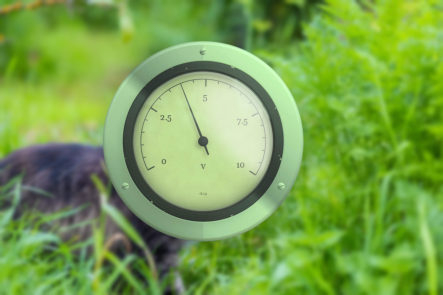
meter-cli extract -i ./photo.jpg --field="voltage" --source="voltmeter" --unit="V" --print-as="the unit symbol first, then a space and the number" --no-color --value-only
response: V 4
